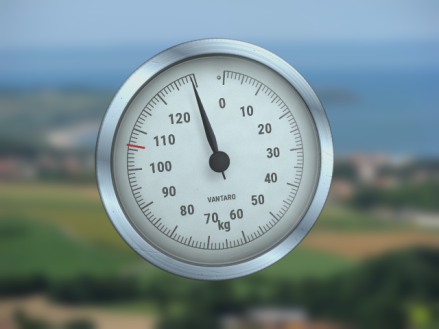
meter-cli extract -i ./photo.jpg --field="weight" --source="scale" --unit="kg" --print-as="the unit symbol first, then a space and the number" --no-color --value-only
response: kg 129
